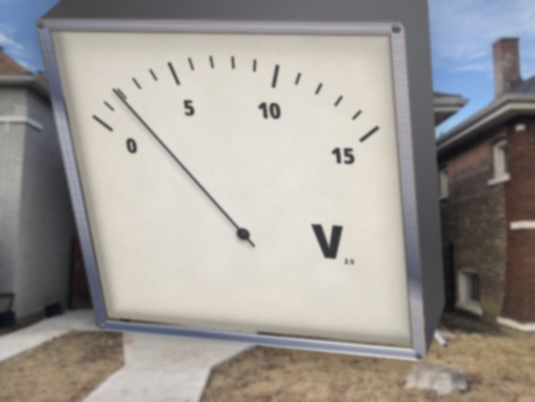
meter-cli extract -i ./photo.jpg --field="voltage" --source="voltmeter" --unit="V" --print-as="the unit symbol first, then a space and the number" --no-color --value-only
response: V 2
